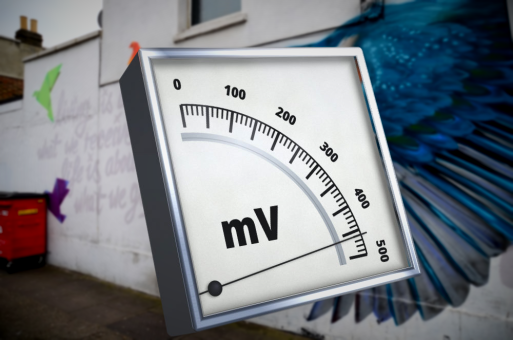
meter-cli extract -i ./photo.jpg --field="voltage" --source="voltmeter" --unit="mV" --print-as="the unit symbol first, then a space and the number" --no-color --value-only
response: mV 460
